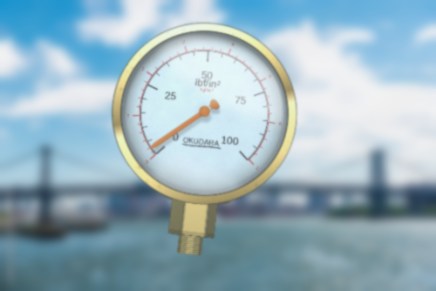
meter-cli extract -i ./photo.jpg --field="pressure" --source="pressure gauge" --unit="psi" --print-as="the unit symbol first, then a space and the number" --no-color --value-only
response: psi 2.5
